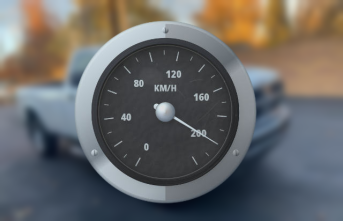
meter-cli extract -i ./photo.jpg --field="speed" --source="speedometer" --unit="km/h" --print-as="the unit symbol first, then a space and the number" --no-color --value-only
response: km/h 200
